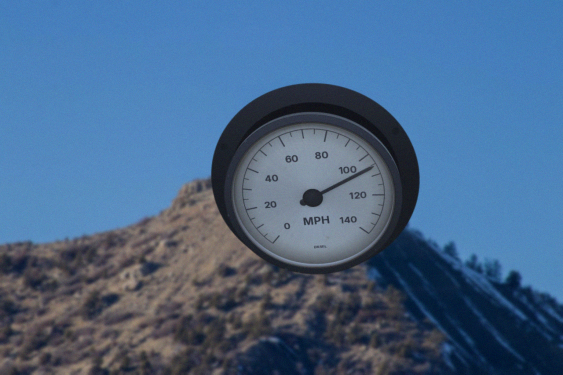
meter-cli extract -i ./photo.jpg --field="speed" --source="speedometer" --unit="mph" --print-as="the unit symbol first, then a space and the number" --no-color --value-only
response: mph 105
